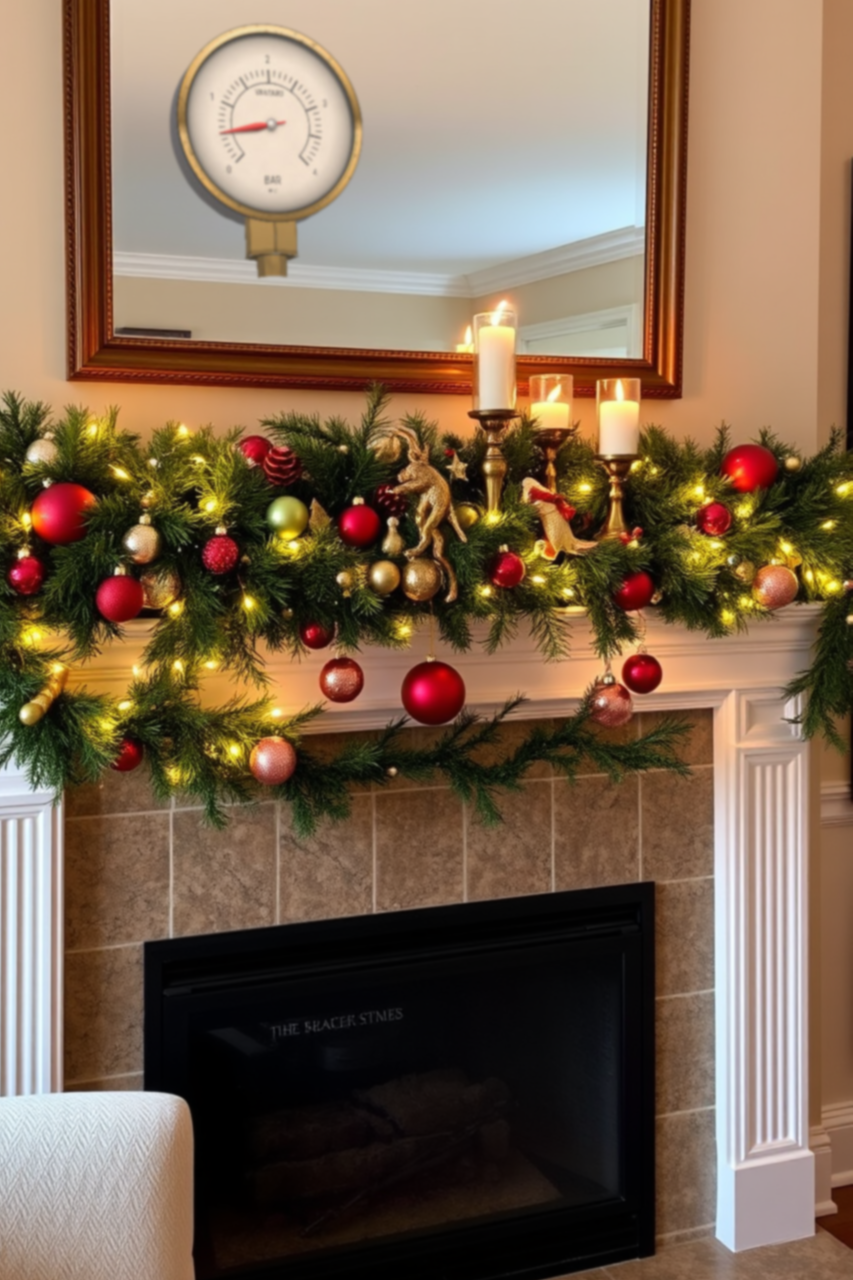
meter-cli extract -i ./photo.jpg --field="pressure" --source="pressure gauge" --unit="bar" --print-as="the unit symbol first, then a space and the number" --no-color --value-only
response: bar 0.5
